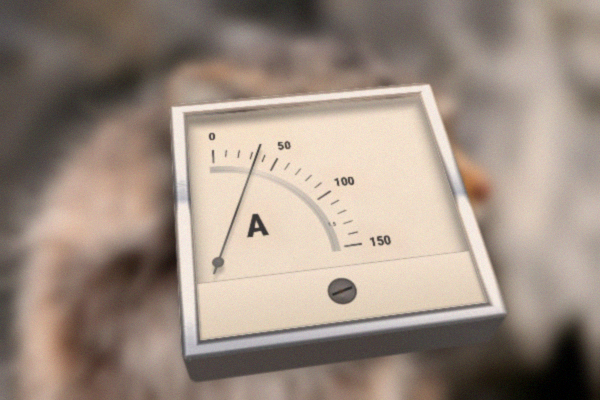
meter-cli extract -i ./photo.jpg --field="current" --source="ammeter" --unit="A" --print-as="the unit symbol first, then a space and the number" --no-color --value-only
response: A 35
